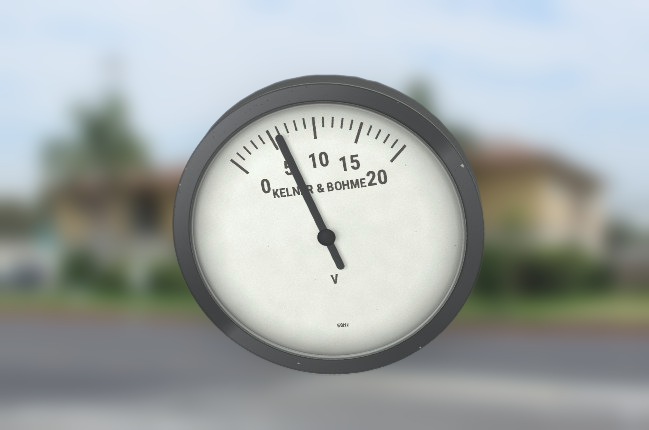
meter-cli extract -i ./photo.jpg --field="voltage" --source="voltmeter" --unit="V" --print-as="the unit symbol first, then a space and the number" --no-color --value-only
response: V 6
